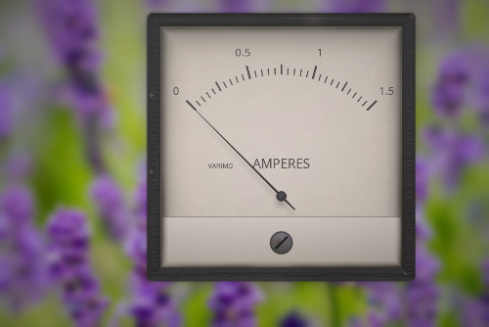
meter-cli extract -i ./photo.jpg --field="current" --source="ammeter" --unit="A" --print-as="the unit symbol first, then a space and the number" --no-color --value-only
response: A 0
